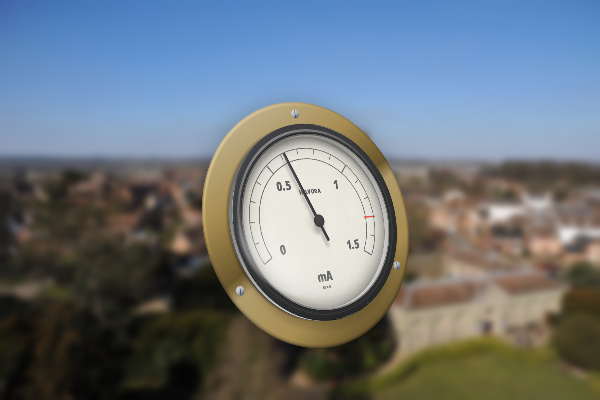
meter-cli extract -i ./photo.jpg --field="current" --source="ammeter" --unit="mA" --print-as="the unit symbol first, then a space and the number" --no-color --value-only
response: mA 0.6
